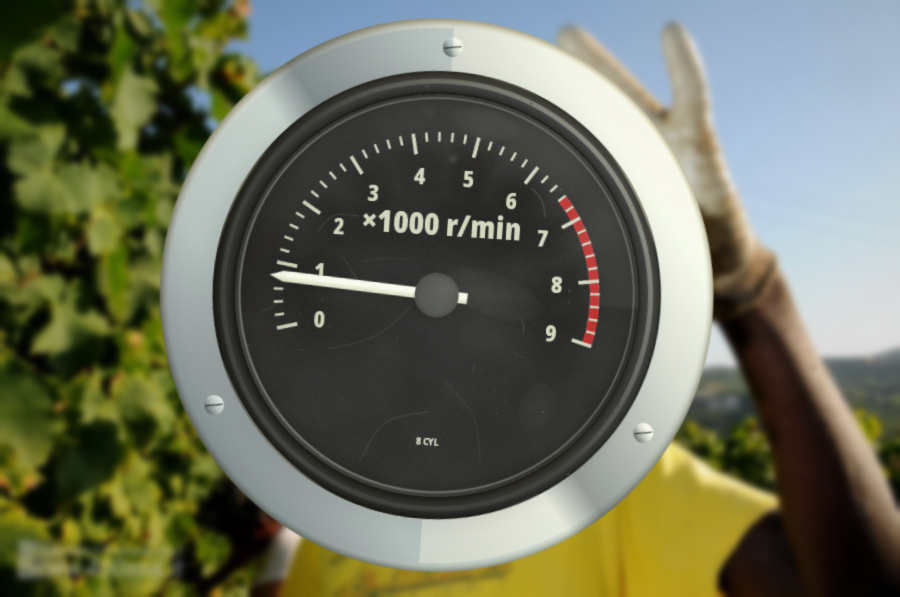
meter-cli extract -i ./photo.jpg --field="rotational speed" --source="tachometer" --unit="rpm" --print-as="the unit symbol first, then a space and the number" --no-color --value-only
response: rpm 800
